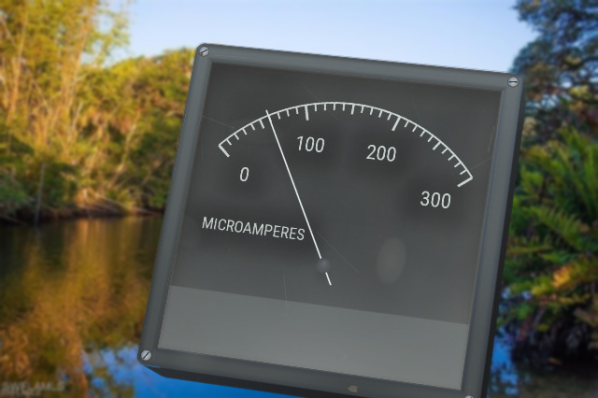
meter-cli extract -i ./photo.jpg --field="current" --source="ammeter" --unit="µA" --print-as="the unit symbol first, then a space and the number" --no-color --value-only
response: µA 60
